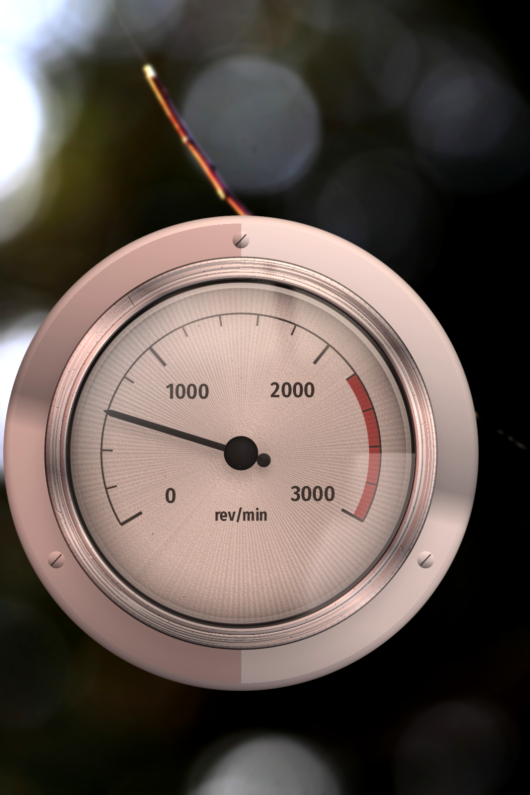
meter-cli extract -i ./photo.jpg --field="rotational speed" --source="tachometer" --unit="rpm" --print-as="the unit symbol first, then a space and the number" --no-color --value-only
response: rpm 600
